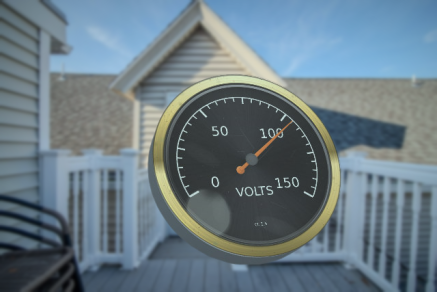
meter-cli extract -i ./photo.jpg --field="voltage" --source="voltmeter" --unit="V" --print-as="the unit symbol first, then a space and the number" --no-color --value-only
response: V 105
